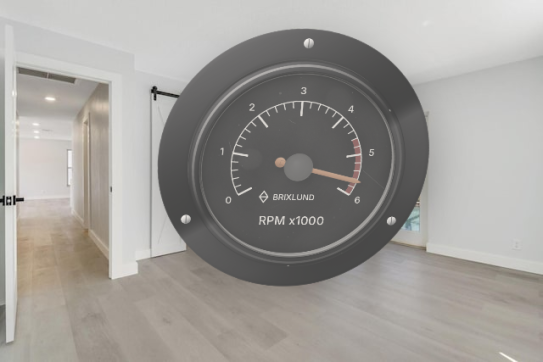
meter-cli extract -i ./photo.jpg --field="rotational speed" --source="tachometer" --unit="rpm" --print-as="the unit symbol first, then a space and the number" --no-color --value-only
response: rpm 5600
